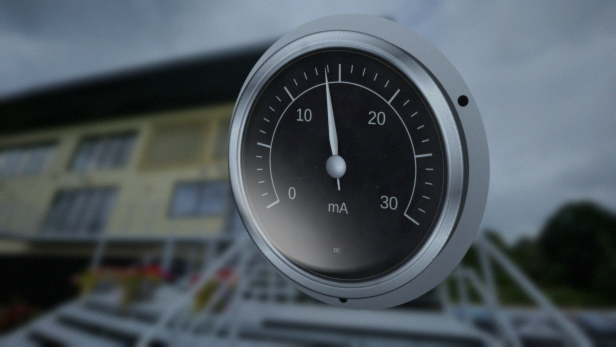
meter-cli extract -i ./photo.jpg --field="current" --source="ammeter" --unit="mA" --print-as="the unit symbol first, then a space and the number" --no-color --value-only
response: mA 14
